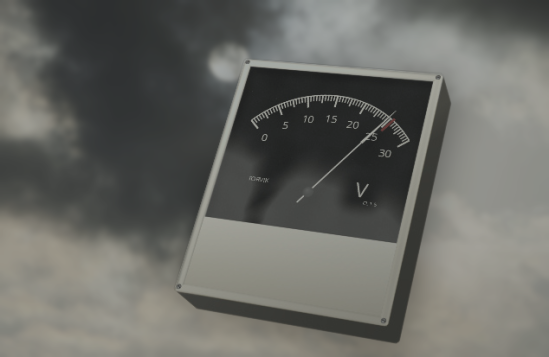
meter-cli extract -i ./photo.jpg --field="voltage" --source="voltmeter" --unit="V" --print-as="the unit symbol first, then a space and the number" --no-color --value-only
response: V 25
